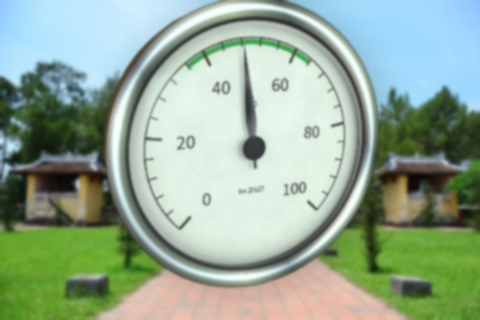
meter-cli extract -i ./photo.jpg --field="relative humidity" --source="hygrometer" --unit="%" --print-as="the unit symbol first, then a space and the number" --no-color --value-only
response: % 48
